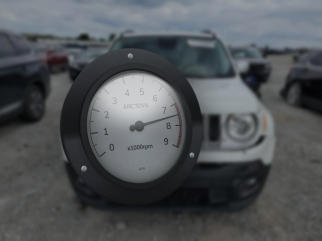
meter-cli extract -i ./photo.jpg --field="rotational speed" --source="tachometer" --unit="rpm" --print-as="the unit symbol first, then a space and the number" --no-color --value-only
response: rpm 7500
